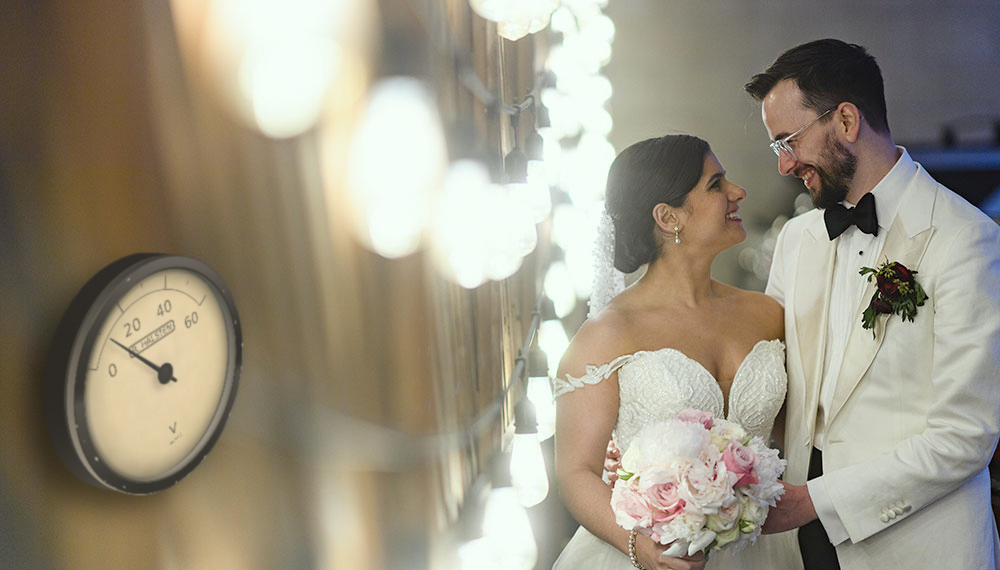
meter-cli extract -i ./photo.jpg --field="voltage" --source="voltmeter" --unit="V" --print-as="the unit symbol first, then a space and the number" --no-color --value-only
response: V 10
